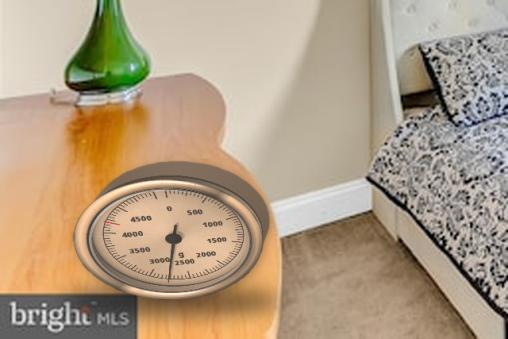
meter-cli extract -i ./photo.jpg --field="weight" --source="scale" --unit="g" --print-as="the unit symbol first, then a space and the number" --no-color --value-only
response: g 2750
